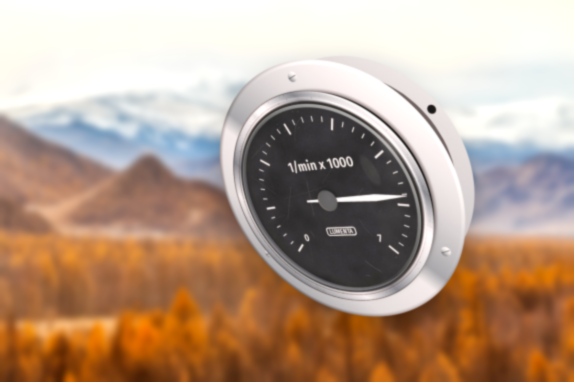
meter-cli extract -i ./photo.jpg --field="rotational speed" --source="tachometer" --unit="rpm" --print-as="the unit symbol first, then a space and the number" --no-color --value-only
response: rpm 5800
